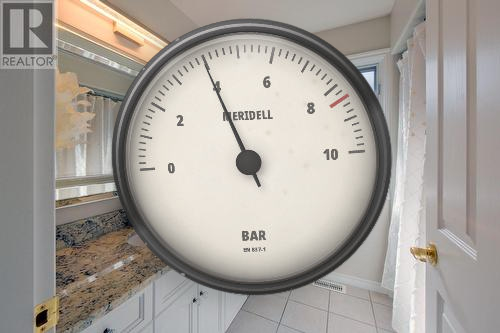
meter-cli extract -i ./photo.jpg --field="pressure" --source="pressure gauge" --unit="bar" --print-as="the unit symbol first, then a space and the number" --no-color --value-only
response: bar 4
